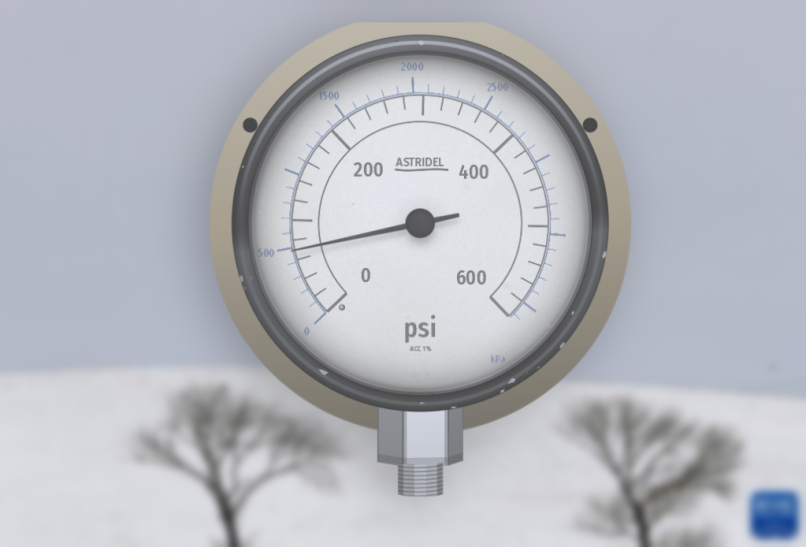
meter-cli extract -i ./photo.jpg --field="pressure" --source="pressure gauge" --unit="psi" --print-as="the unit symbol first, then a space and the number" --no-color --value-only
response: psi 70
